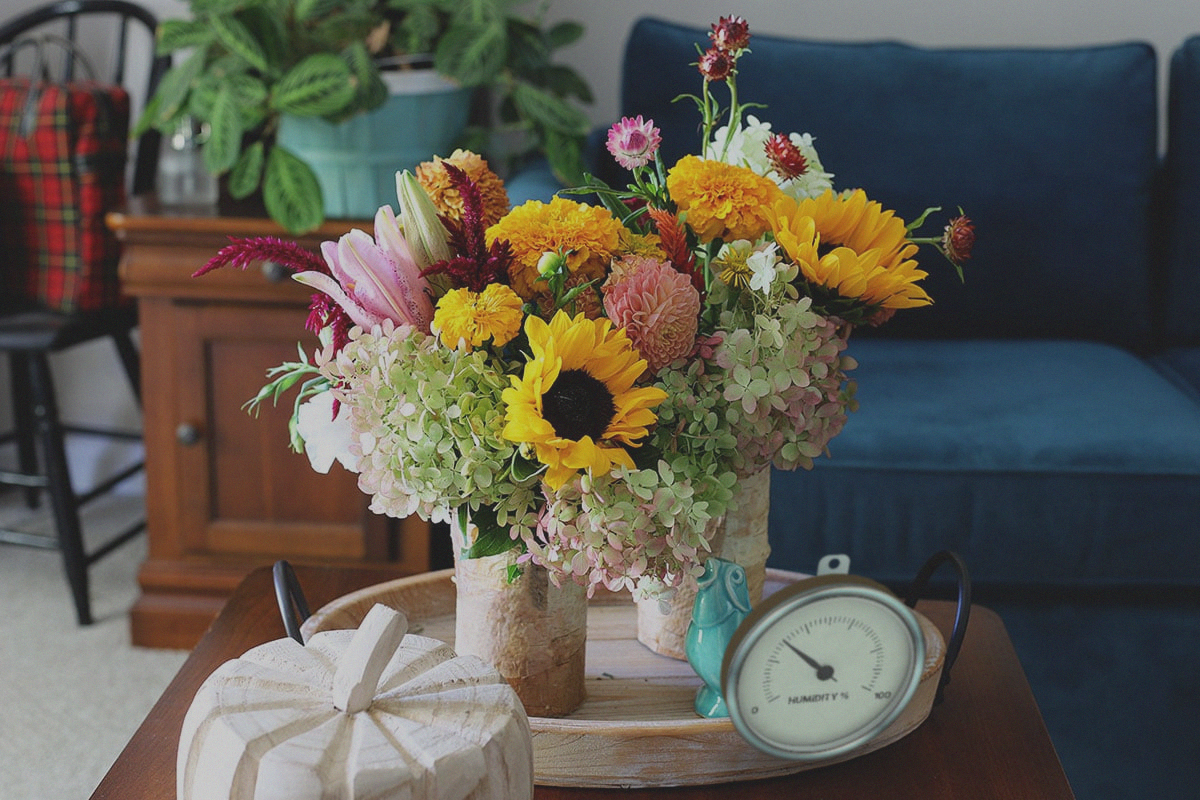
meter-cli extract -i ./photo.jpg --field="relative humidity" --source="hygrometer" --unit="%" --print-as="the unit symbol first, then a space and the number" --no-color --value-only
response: % 30
